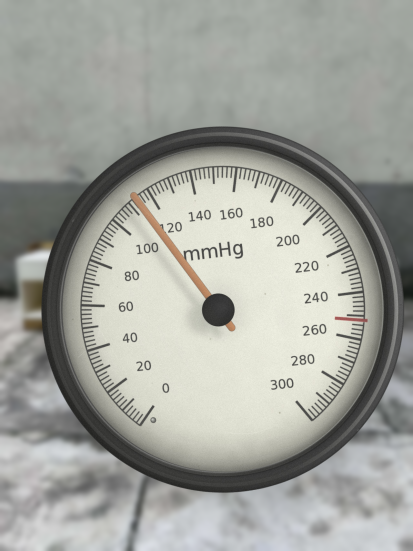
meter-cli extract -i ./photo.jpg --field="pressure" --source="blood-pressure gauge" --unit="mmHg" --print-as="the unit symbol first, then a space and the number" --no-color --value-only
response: mmHg 114
